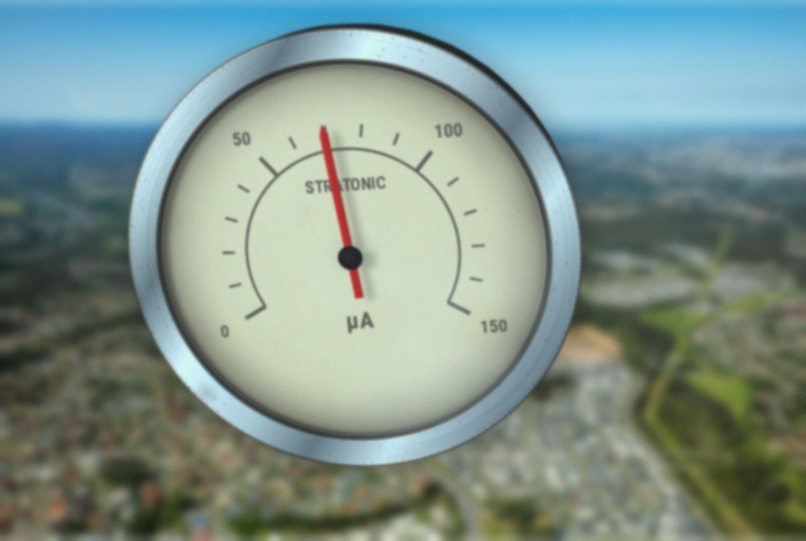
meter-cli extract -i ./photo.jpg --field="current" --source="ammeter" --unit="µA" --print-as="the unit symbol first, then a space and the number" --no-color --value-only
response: µA 70
